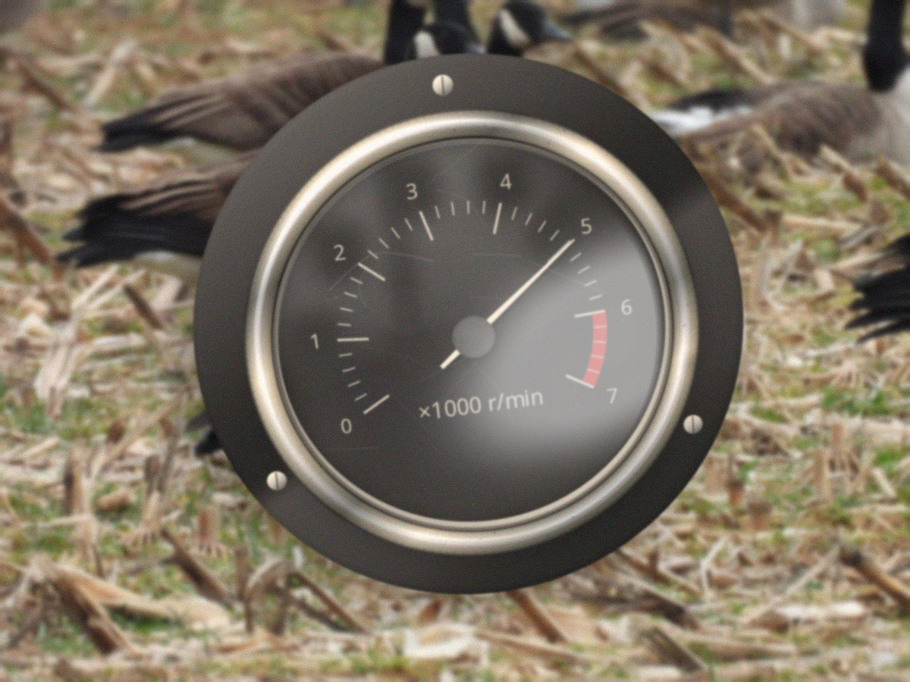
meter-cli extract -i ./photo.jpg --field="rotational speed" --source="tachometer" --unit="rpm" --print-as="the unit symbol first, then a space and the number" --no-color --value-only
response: rpm 5000
